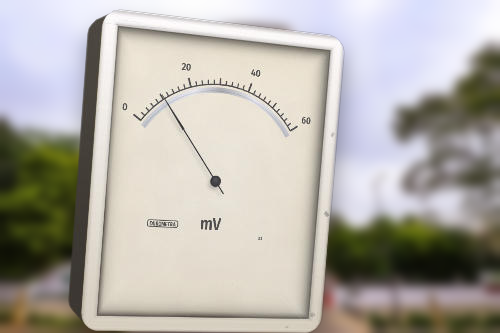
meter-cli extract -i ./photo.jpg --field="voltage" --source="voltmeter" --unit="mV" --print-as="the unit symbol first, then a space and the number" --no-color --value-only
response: mV 10
